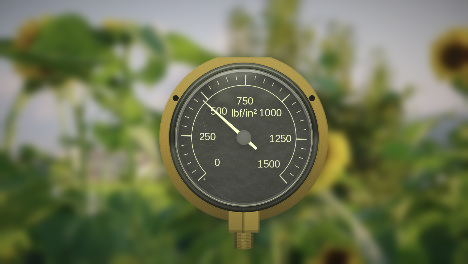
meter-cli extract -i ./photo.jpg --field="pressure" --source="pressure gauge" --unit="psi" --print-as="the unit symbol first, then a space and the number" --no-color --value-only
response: psi 475
